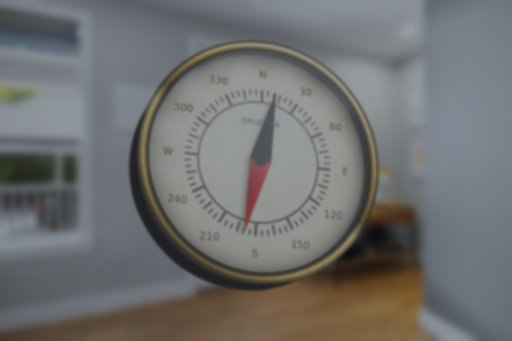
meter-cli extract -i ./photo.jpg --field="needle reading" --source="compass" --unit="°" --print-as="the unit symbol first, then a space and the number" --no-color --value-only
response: ° 190
